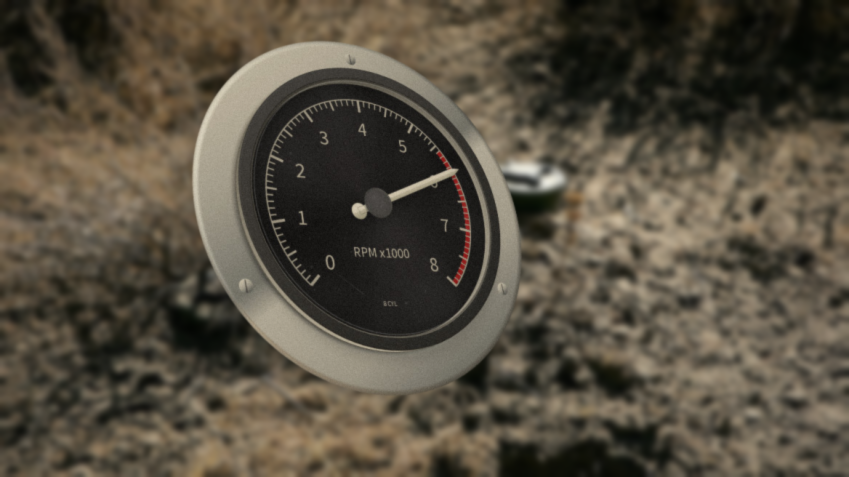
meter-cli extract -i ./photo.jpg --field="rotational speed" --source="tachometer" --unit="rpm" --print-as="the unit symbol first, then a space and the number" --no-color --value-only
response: rpm 6000
